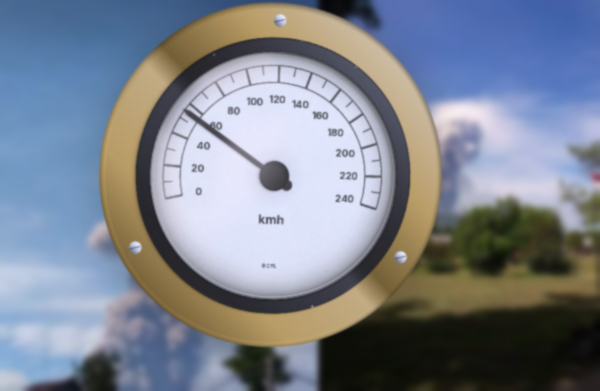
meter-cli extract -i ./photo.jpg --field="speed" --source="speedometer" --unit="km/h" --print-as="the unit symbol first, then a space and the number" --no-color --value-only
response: km/h 55
